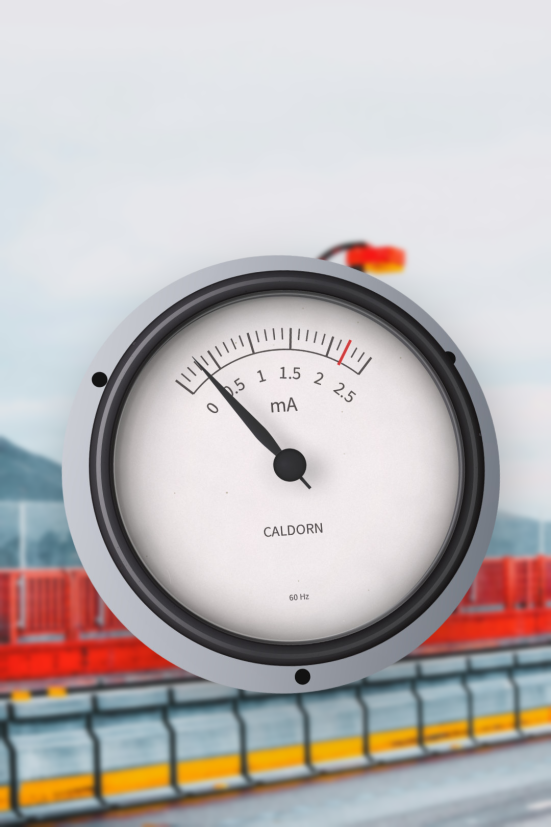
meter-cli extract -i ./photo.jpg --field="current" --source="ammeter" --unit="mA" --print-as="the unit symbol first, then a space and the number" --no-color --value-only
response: mA 0.3
